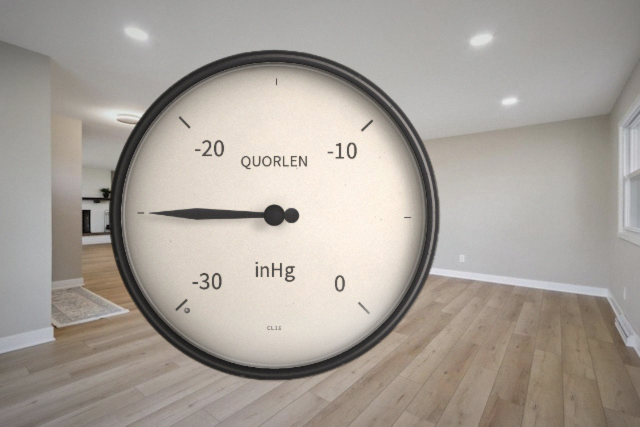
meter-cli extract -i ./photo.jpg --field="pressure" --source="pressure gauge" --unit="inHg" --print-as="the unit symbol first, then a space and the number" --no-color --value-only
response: inHg -25
